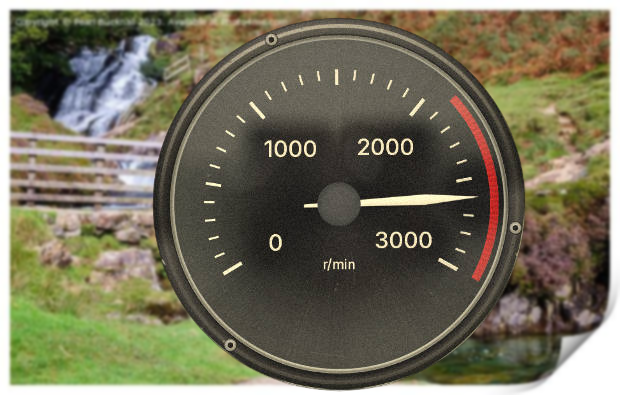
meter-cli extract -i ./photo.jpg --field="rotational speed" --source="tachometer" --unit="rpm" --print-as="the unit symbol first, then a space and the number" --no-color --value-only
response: rpm 2600
